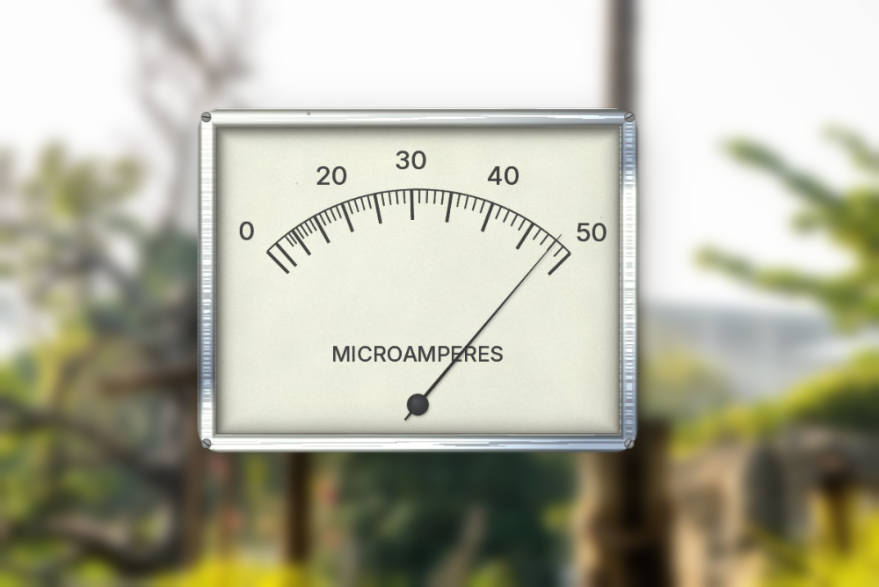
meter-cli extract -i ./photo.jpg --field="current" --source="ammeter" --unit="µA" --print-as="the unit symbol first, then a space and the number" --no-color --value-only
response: µA 48
